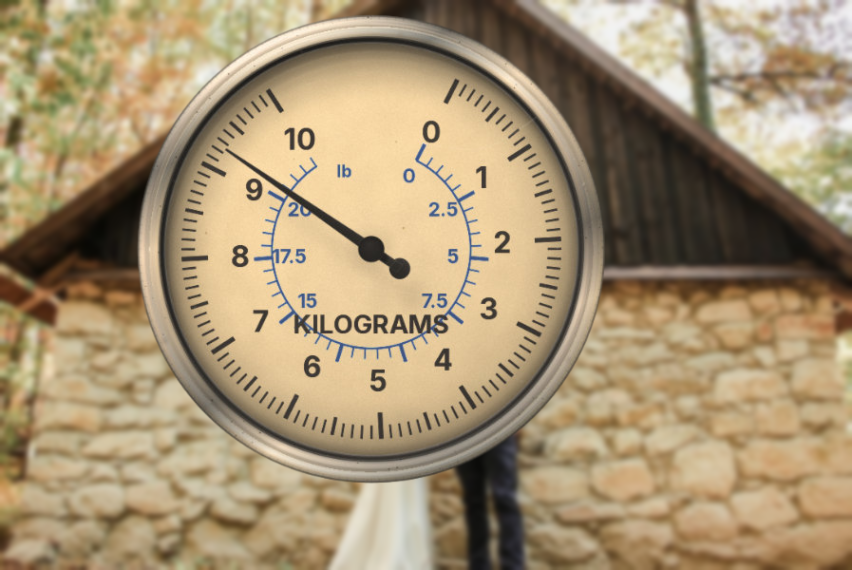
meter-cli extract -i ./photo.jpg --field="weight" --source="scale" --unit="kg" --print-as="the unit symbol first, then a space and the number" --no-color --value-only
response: kg 9.25
